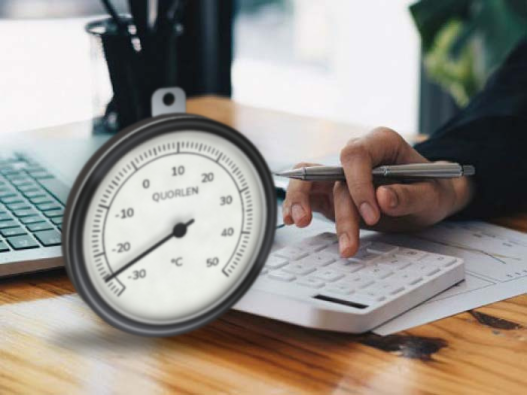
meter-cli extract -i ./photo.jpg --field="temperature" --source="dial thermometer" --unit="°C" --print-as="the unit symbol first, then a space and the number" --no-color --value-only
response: °C -25
